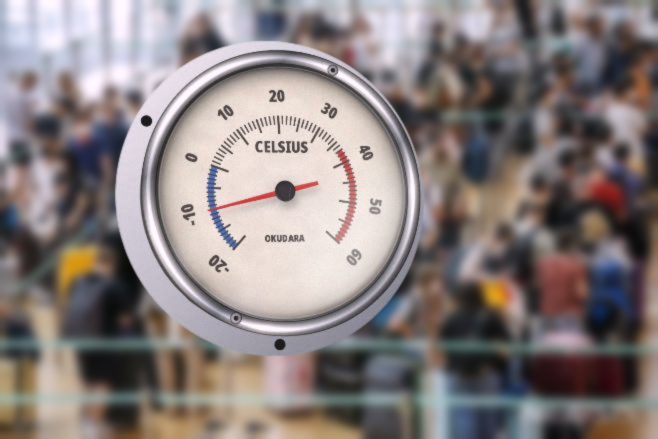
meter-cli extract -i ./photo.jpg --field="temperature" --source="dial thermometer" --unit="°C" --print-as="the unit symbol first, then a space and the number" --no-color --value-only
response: °C -10
